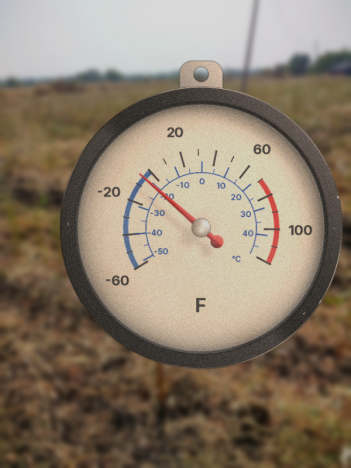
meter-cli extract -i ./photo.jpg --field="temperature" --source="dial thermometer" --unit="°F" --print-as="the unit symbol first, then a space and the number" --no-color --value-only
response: °F -5
